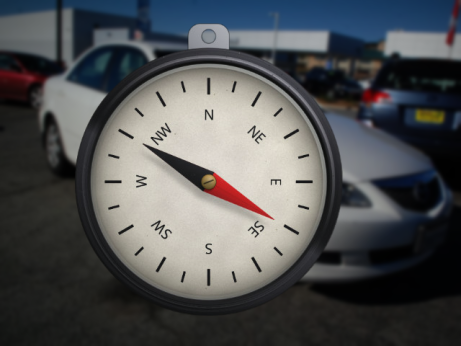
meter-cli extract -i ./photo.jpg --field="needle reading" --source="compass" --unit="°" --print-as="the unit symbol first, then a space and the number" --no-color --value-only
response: ° 120
